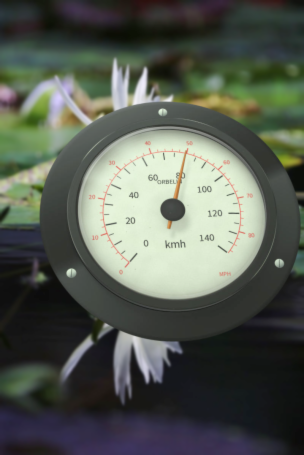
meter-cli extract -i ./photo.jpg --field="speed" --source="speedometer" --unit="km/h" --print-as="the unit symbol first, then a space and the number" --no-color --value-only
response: km/h 80
